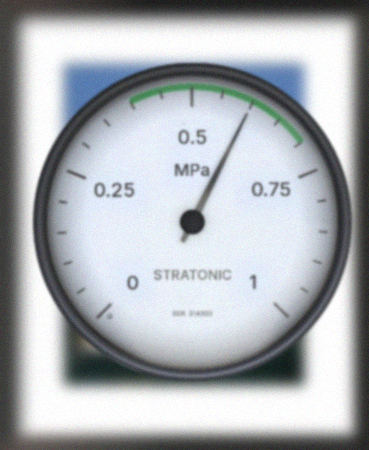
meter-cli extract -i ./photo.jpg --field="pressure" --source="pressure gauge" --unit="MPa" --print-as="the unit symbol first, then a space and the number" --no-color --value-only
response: MPa 0.6
